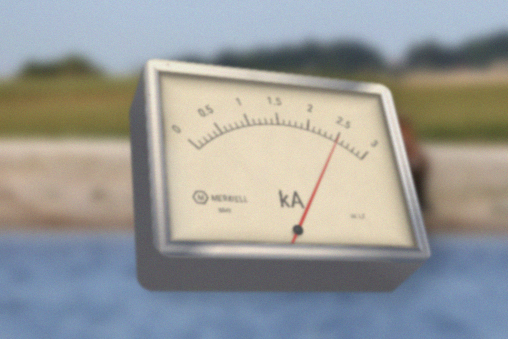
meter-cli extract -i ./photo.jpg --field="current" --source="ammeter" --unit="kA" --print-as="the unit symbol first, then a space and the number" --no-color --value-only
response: kA 2.5
